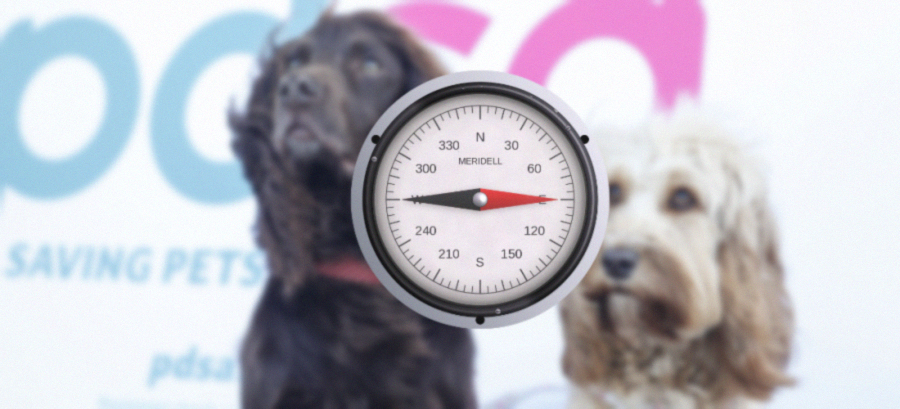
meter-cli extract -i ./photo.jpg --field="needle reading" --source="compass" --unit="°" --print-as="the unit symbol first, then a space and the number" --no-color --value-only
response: ° 90
